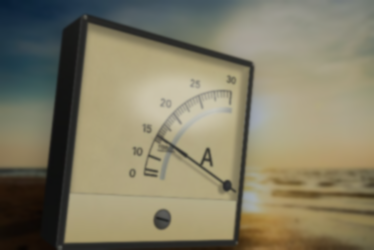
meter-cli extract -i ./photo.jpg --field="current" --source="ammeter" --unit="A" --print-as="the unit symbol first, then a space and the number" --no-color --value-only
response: A 15
